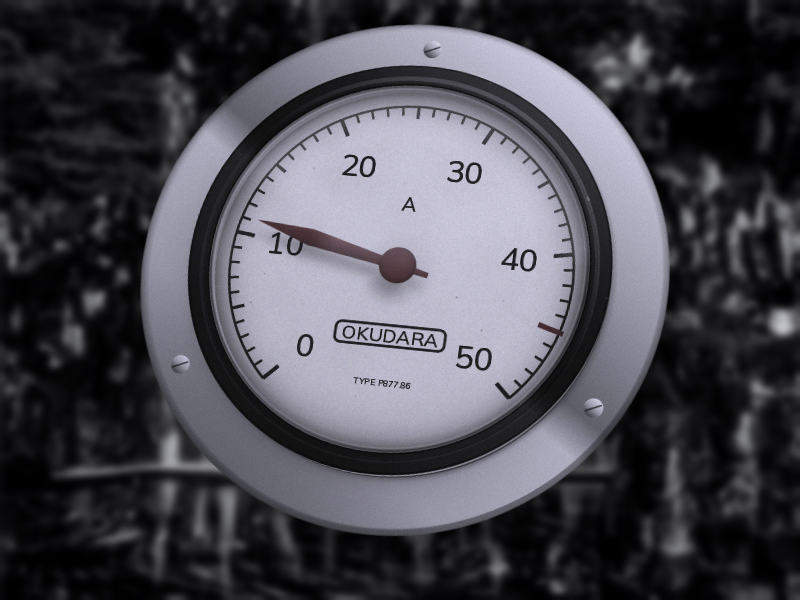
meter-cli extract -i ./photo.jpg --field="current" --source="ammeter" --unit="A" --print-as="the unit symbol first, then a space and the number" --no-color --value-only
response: A 11
